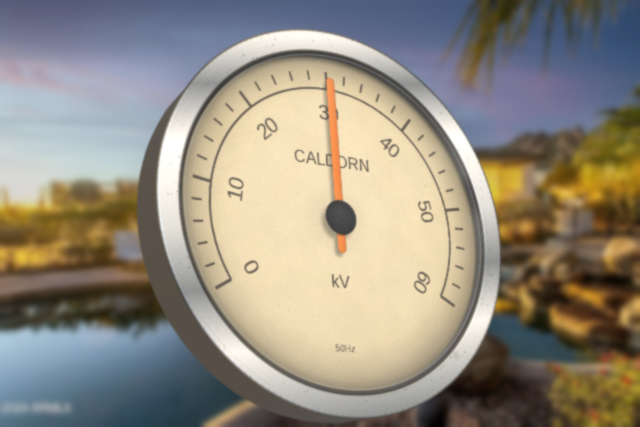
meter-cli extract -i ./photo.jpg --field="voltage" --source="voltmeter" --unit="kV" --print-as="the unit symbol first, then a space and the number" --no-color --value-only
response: kV 30
